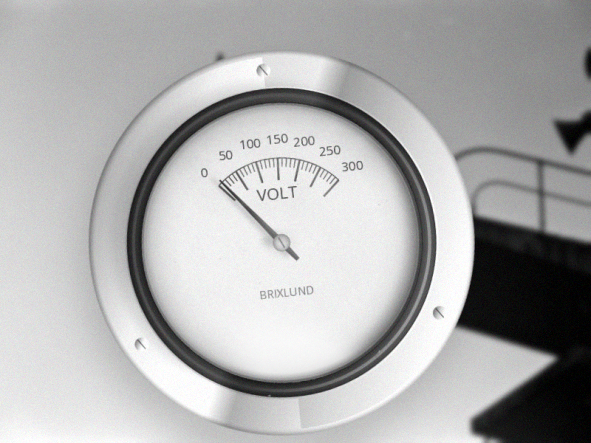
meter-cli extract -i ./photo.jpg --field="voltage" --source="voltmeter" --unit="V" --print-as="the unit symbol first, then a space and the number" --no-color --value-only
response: V 10
